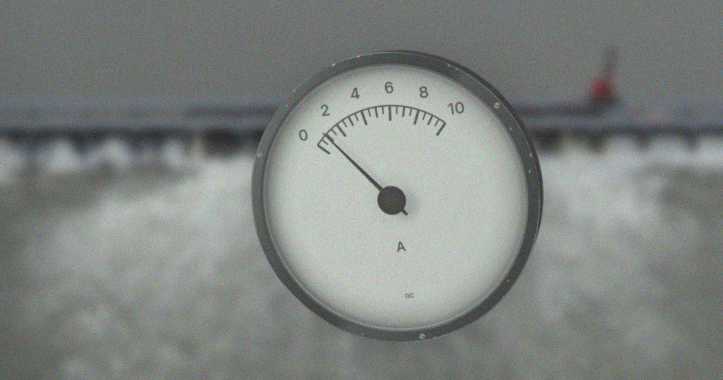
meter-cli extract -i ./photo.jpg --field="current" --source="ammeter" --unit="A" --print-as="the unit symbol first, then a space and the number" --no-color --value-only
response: A 1
